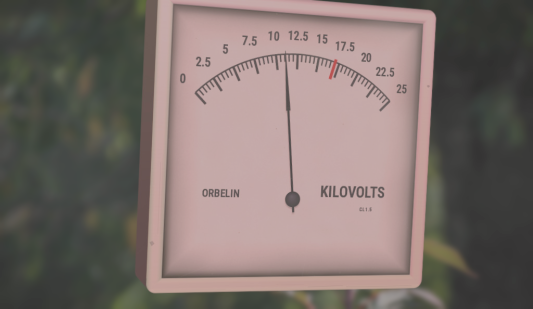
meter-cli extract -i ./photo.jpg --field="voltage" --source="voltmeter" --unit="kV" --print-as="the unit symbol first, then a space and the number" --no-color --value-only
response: kV 11
